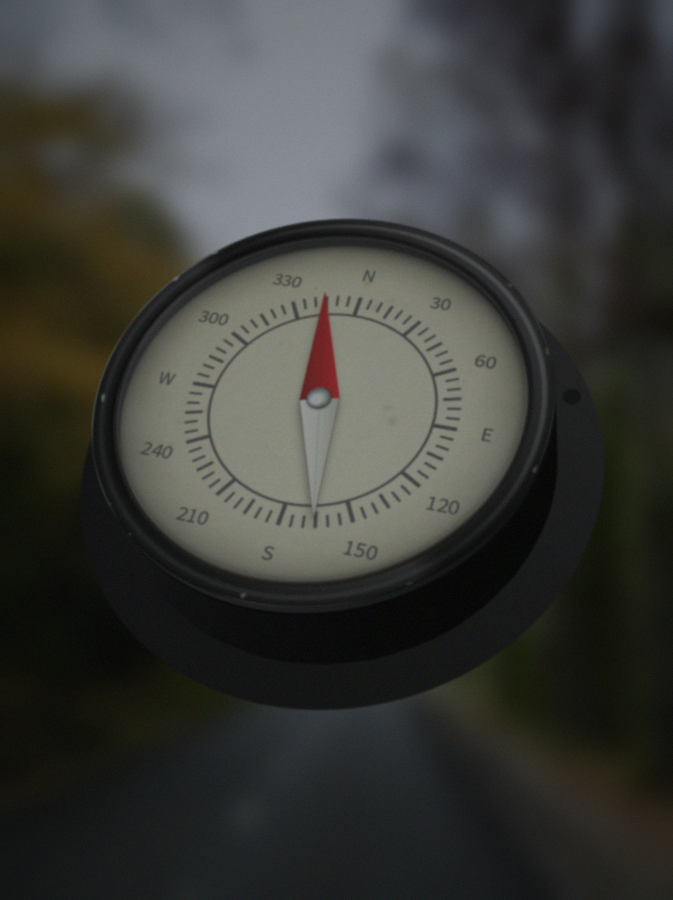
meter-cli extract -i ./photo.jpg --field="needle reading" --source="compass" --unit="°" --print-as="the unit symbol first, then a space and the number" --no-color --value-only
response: ° 345
